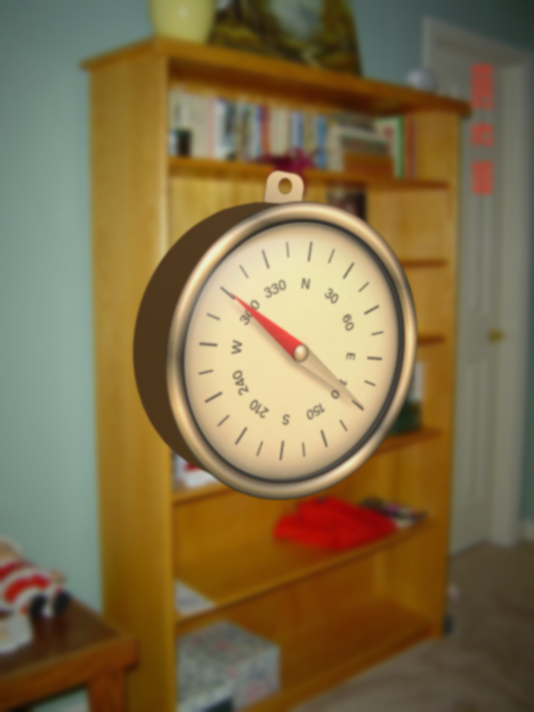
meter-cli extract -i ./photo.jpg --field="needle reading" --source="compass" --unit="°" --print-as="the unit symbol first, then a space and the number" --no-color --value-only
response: ° 300
